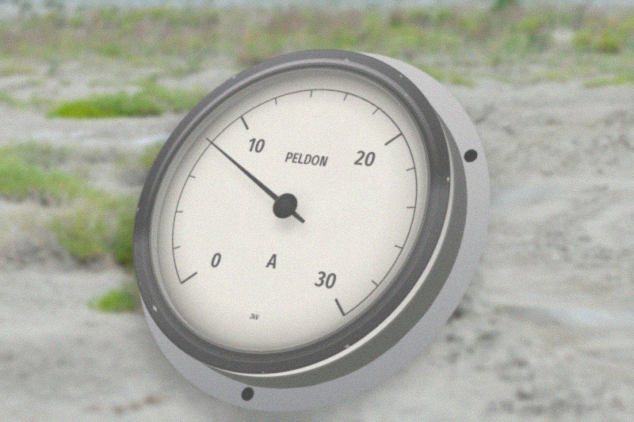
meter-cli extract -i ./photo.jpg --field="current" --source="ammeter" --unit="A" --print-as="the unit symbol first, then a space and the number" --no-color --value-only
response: A 8
